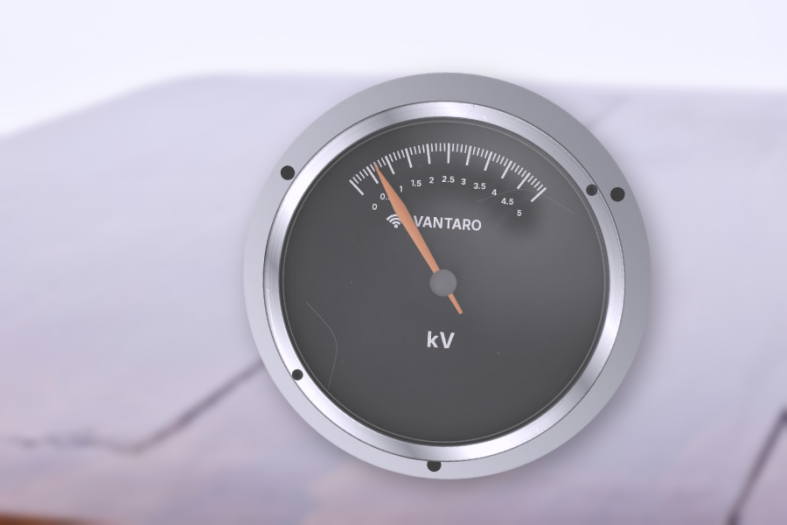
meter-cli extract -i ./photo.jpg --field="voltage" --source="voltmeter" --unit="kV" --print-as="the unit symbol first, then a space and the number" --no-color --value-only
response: kV 0.7
